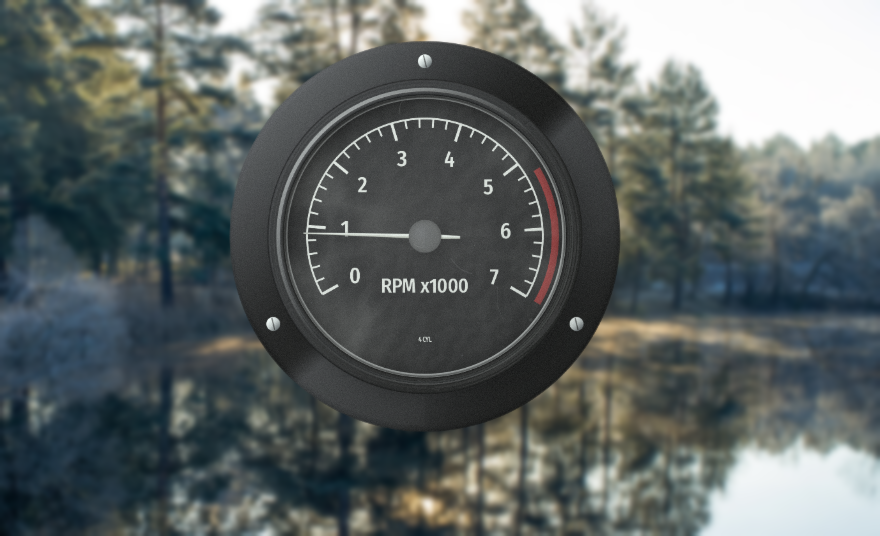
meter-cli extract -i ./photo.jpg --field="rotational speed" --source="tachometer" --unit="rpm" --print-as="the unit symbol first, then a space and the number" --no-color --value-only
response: rpm 900
